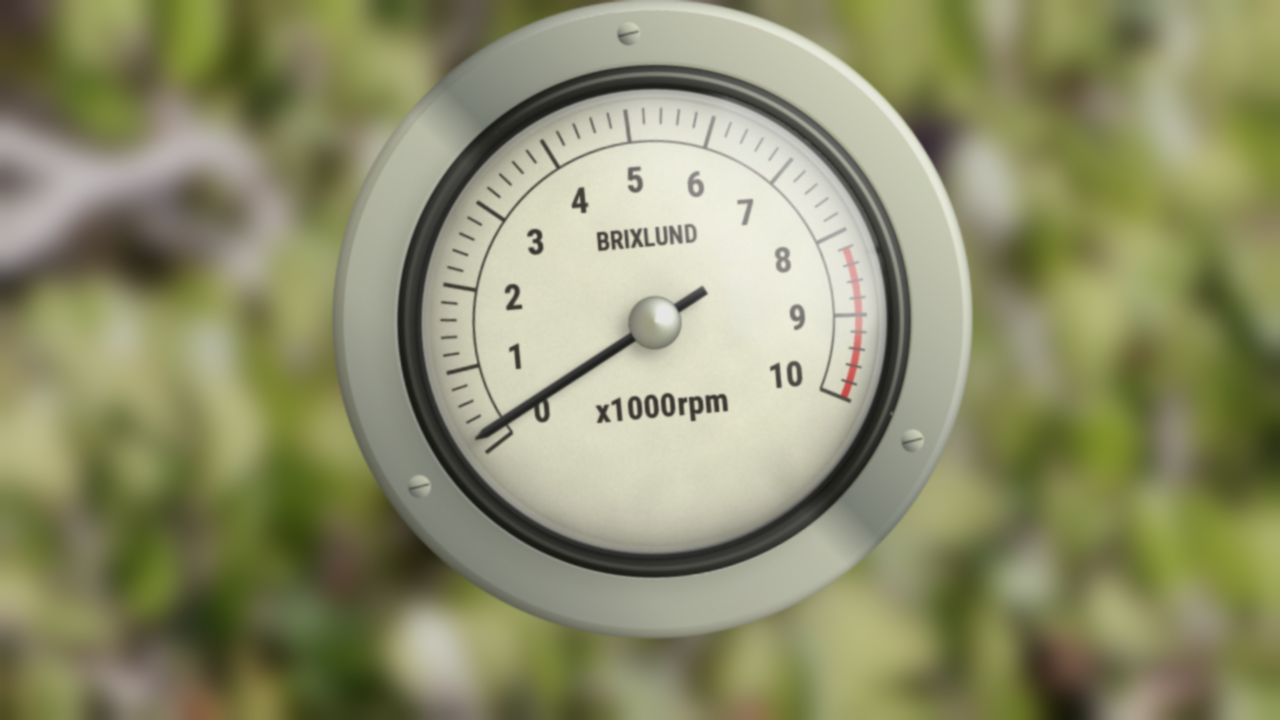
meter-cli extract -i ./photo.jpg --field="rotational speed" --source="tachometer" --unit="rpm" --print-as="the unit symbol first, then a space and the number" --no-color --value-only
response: rpm 200
